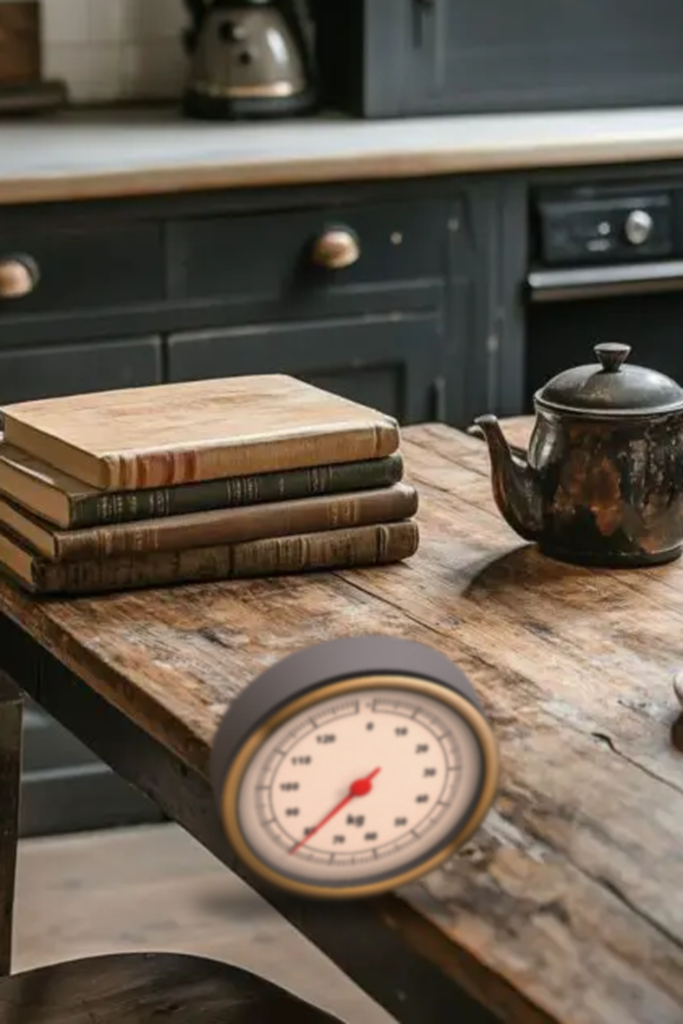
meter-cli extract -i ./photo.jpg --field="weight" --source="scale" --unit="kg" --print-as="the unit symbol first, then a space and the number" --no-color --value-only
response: kg 80
